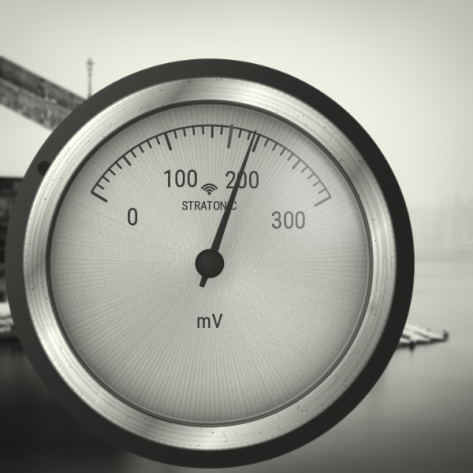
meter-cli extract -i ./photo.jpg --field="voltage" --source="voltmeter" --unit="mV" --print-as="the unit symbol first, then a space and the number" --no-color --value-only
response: mV 195
